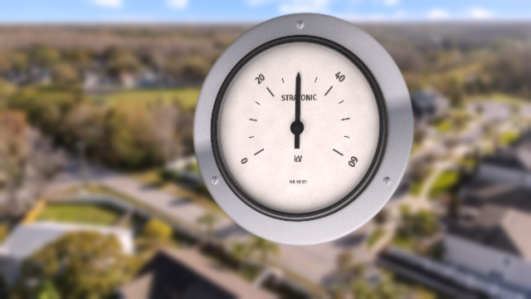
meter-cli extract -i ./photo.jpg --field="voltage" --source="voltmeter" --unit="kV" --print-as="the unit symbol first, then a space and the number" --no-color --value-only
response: kV 30
